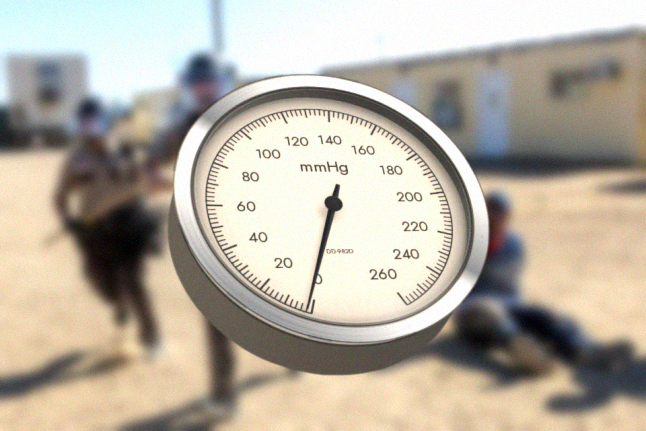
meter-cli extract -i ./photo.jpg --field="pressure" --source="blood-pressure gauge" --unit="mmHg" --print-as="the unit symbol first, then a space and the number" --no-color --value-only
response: mmHg 2
